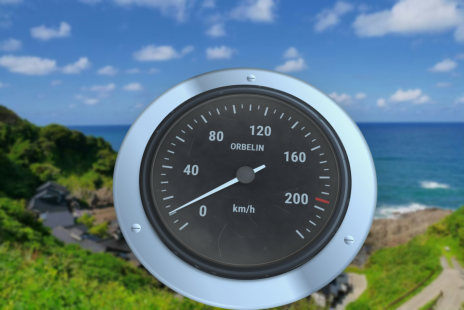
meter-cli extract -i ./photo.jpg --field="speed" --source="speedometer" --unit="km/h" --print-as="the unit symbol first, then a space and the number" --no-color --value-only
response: km/h 10
